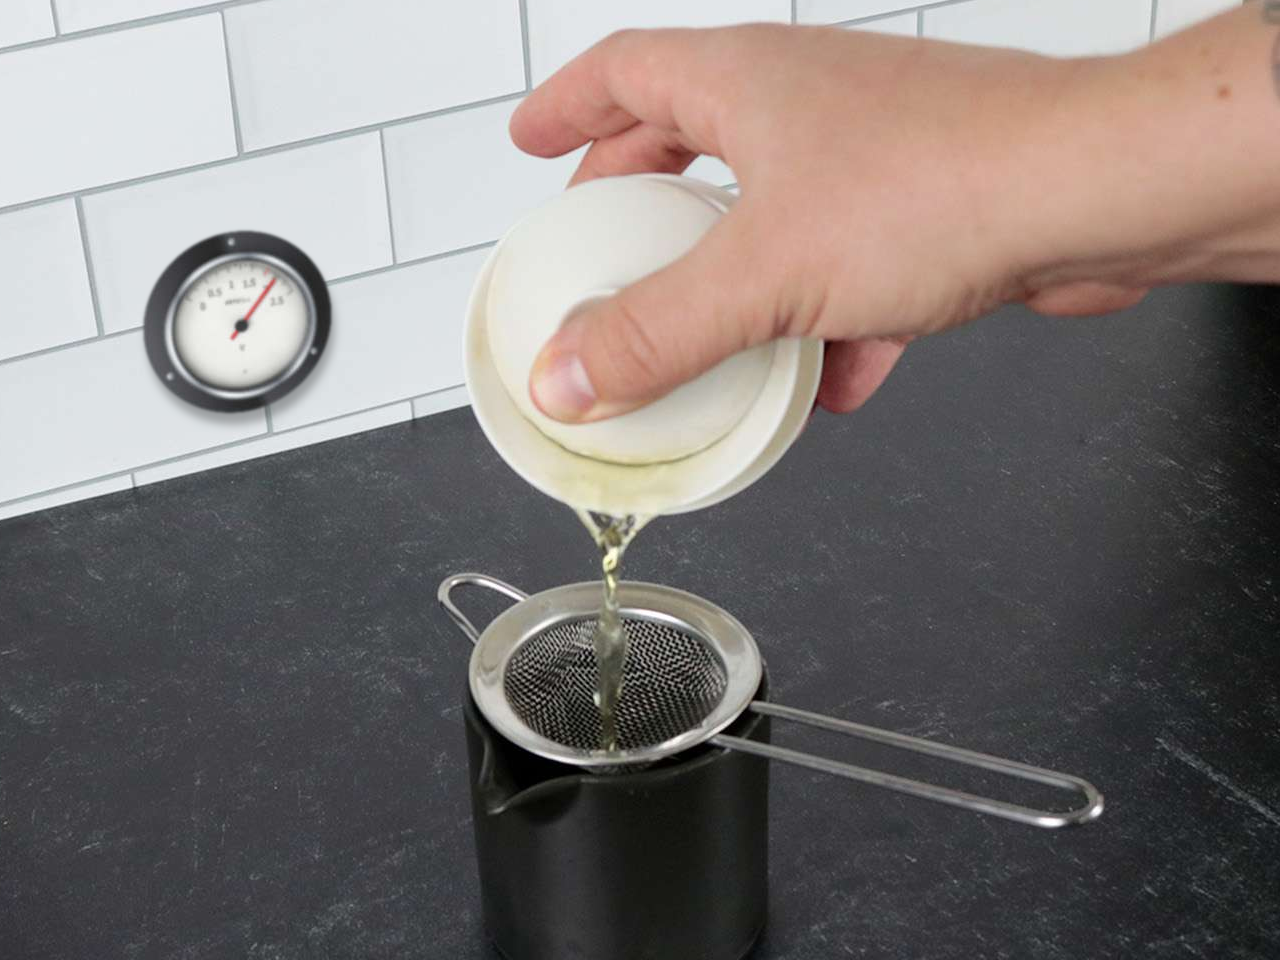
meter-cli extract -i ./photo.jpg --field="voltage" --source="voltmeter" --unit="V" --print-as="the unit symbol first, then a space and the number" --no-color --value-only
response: V 2
